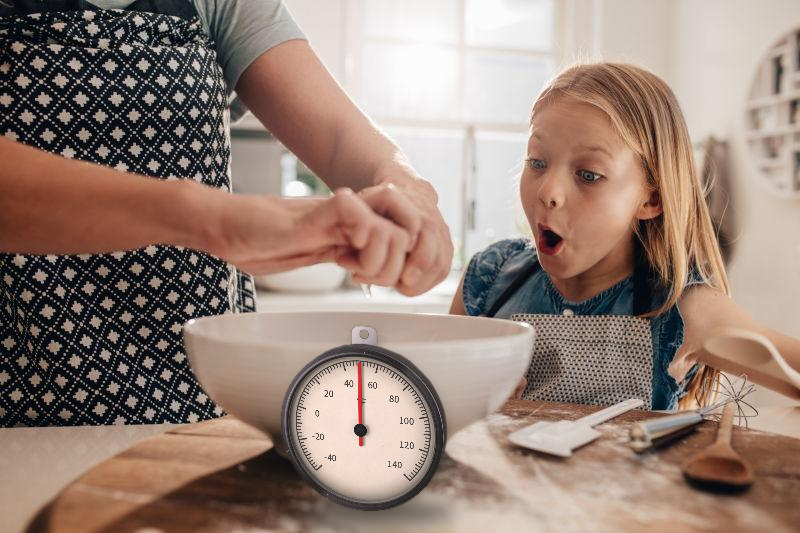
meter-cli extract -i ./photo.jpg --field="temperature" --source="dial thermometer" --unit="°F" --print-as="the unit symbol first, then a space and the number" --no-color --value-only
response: °F 50
